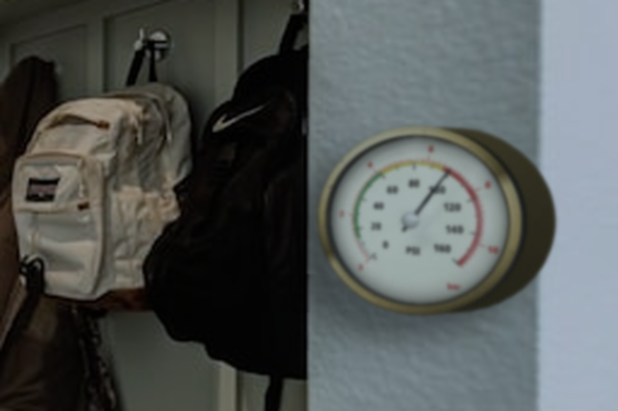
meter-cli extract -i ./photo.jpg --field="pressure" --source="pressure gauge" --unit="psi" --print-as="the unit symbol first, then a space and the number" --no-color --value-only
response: psi 100
